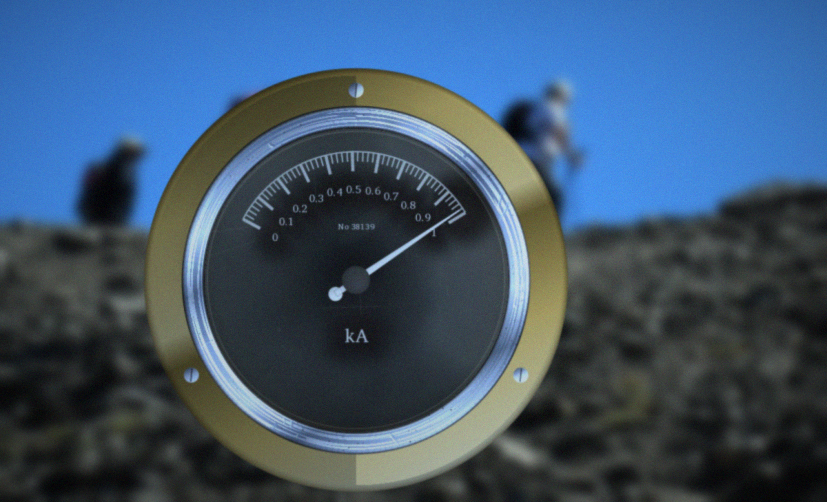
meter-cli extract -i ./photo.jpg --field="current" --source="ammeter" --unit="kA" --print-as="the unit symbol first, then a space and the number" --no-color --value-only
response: kA 0.98
